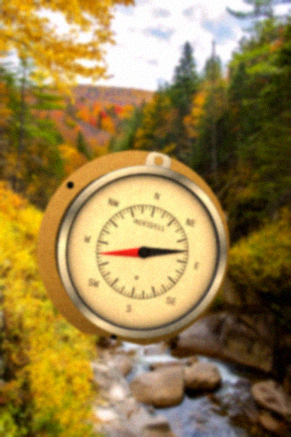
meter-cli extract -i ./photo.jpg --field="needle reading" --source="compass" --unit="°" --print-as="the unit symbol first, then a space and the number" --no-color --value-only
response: ° 255
